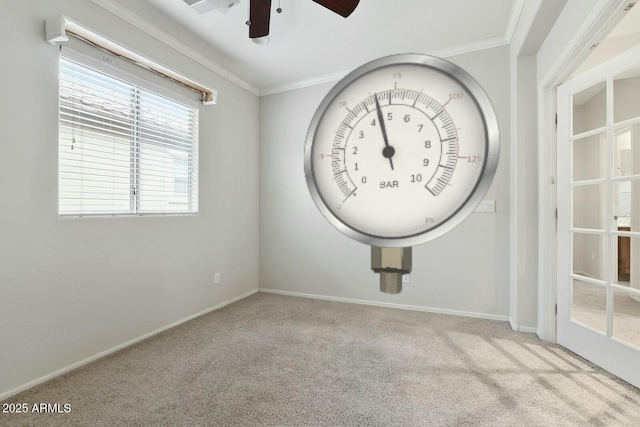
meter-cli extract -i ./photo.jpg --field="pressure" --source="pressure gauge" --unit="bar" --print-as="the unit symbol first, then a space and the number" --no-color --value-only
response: bar 4.5
